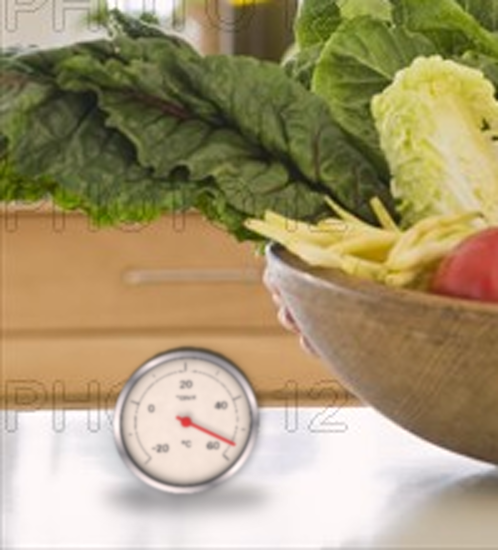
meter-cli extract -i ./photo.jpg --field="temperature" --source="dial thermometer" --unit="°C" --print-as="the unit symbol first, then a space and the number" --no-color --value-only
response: °C 55
